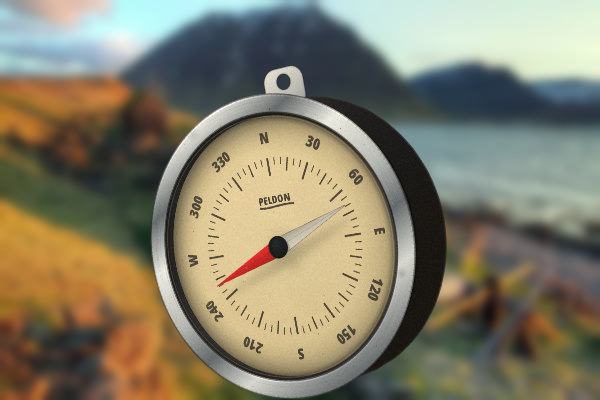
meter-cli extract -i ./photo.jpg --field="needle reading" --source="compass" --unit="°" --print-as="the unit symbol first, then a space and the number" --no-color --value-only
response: ° 250
